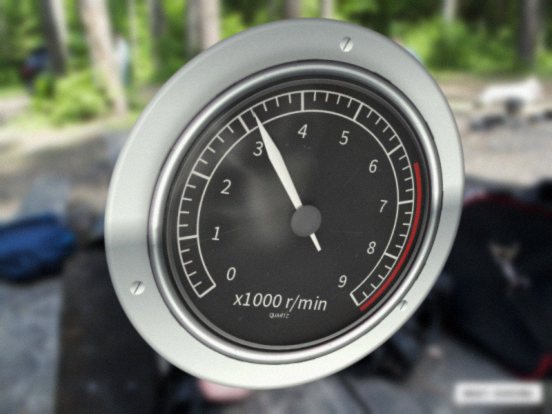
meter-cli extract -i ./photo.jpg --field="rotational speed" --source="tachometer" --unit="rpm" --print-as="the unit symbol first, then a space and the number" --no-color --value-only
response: rpm 3200
